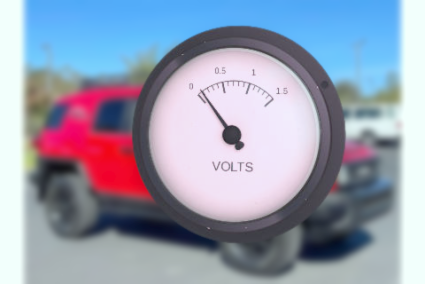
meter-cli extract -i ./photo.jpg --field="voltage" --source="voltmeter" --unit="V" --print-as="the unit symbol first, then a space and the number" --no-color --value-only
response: V 0.1
